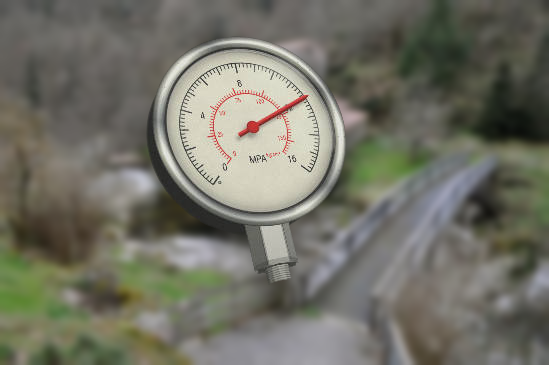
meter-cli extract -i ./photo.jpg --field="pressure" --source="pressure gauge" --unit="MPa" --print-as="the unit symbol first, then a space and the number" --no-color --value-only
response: MPa 12
